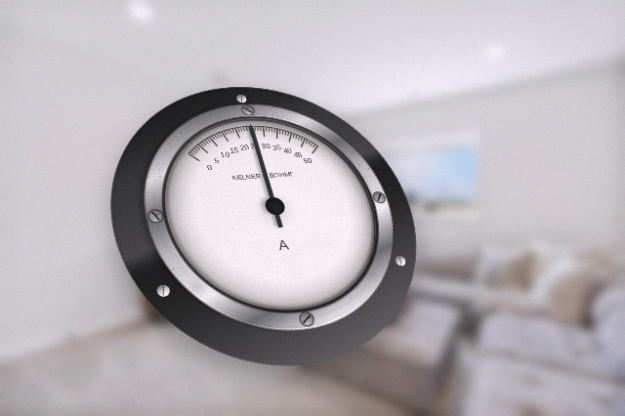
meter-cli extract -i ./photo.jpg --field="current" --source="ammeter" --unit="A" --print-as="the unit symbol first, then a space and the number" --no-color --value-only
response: A 25
